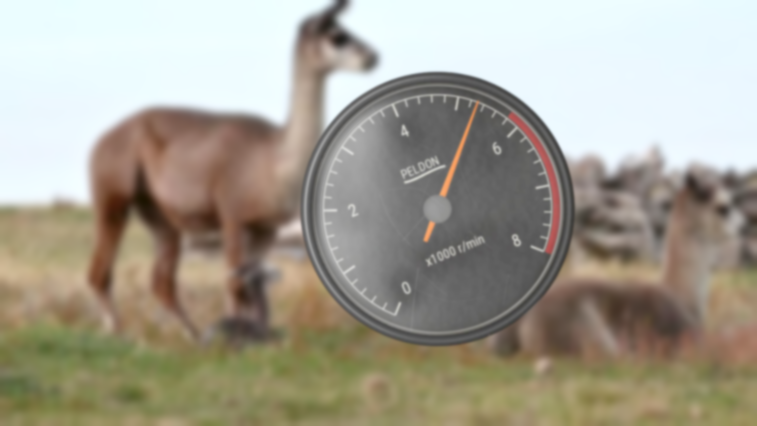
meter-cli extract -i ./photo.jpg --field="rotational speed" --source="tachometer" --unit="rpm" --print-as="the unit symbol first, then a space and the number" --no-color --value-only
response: rpm 5300
